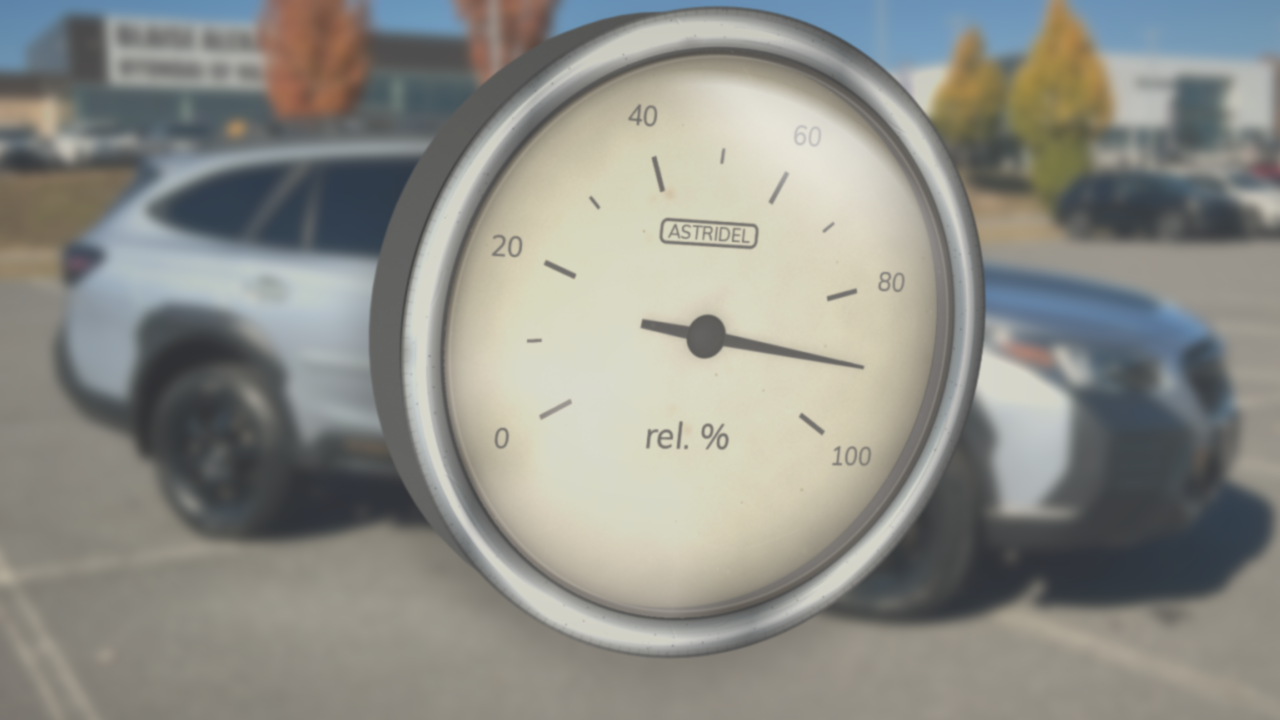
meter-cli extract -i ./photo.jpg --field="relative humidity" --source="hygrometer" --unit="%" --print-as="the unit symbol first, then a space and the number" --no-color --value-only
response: % 90
